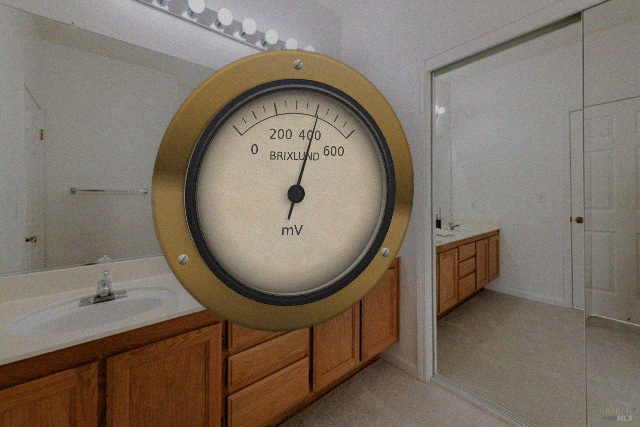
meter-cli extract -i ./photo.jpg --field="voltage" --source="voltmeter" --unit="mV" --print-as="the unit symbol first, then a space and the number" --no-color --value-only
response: mV 400
